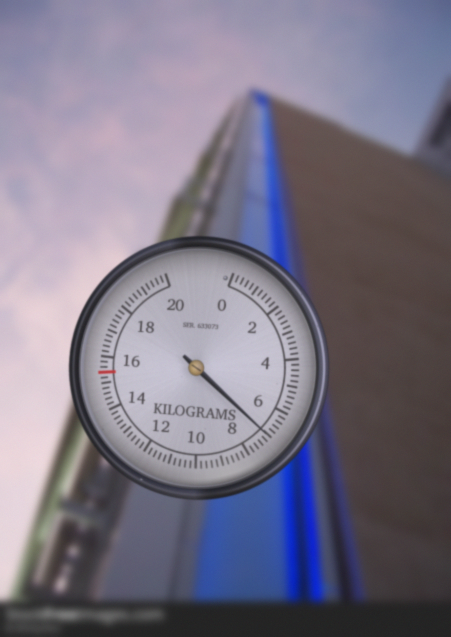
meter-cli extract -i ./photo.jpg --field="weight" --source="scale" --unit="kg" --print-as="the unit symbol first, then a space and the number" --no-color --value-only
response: kg 7
